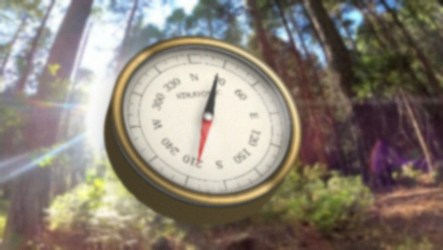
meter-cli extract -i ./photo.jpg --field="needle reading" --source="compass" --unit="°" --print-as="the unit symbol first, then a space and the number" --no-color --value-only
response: ° 205
